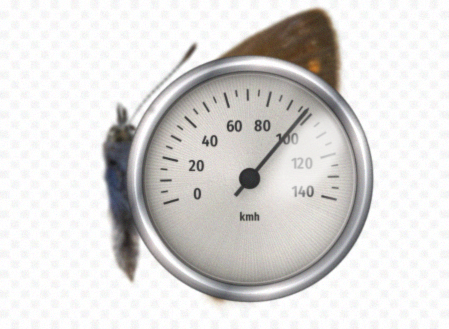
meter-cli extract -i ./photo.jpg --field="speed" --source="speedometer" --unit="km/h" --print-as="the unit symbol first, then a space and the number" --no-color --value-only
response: km/h 97.5
